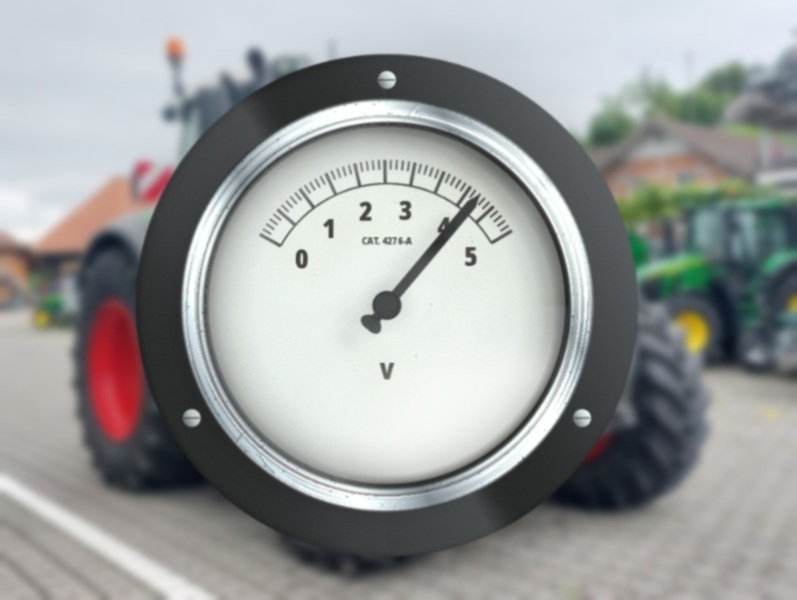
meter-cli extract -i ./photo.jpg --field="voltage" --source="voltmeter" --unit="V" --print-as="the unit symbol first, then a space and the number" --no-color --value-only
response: V 4.2
